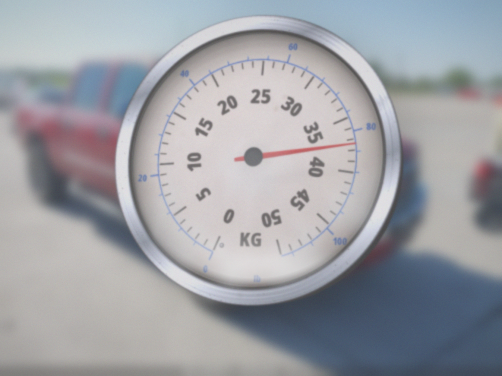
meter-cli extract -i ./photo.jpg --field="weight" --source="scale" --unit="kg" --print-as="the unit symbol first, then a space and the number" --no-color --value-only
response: kg 37.5
